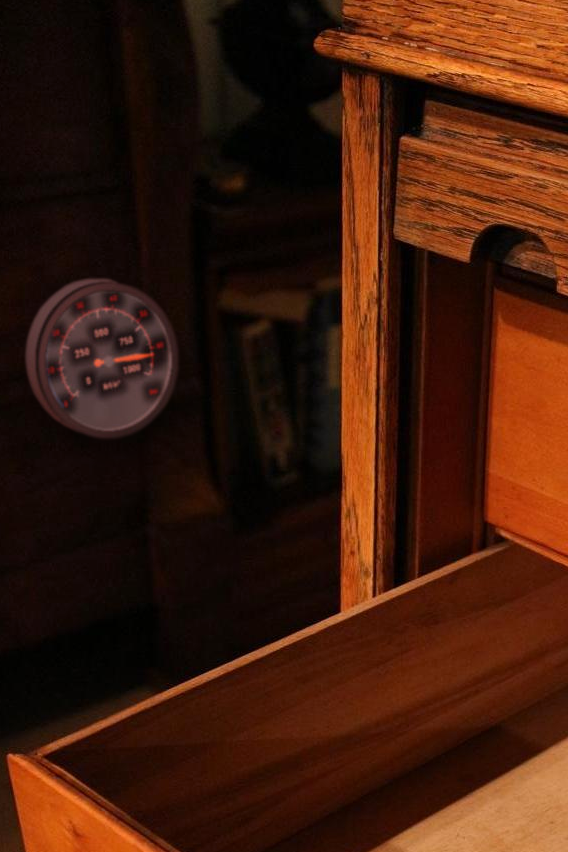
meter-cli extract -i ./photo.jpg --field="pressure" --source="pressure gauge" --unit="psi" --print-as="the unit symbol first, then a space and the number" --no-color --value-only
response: psi 900
